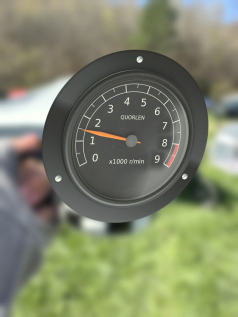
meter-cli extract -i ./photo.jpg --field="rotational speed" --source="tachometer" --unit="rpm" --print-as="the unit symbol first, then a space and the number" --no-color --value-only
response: rpm 1500
